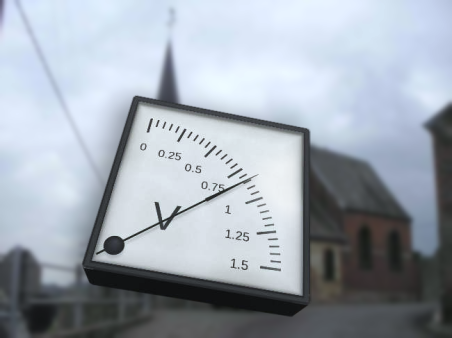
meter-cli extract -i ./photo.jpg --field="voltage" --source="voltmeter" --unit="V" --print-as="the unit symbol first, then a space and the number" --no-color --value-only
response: V 0.85
